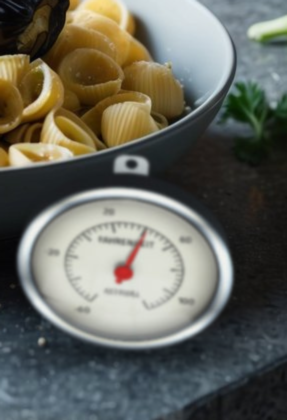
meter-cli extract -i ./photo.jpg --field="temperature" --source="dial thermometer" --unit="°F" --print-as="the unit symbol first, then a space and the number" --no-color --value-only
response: °F 40
